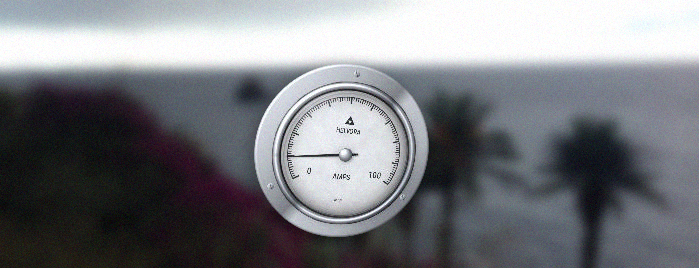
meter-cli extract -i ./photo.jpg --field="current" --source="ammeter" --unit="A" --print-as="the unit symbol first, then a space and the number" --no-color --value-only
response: A 10
